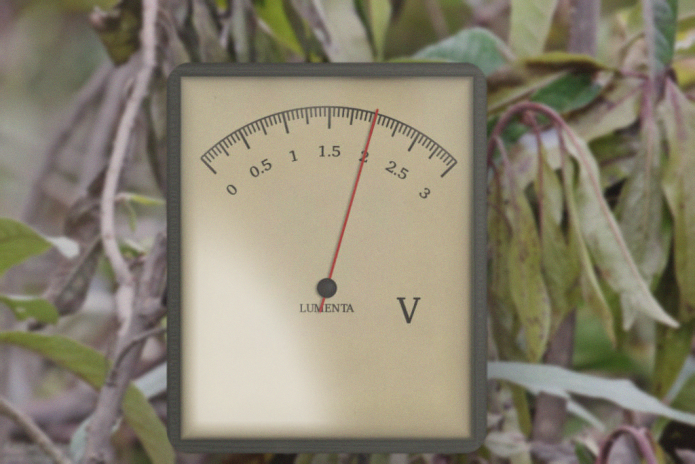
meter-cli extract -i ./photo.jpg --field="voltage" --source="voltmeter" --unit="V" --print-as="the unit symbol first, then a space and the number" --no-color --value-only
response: V 2
